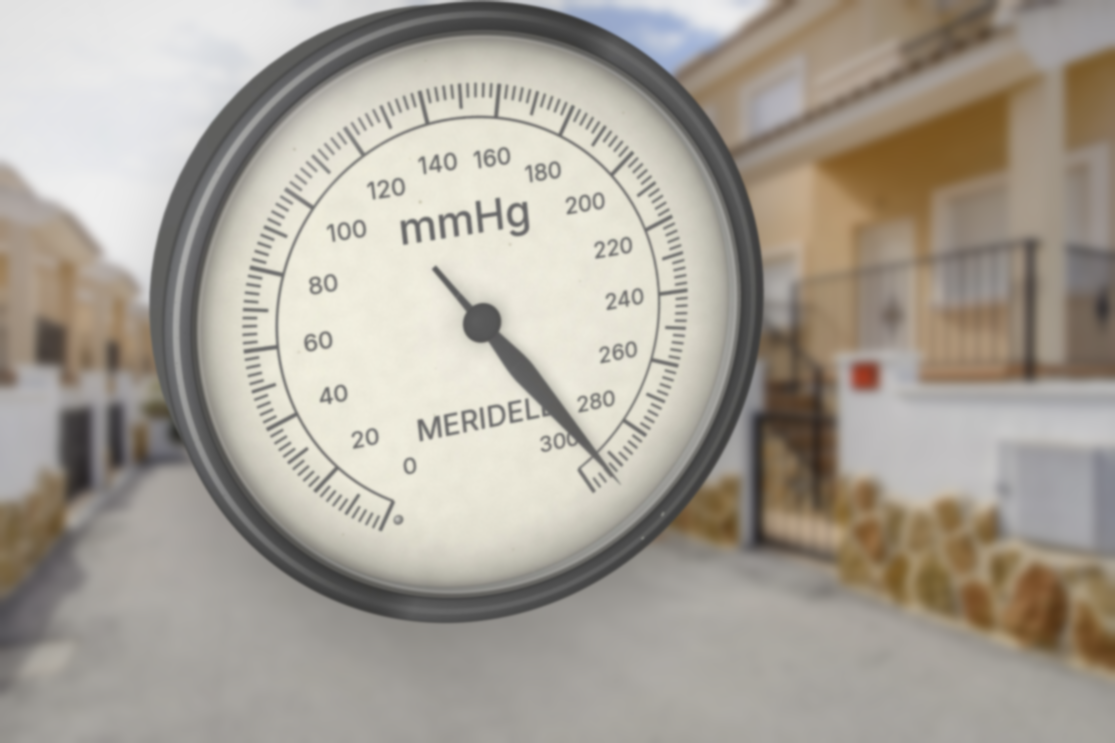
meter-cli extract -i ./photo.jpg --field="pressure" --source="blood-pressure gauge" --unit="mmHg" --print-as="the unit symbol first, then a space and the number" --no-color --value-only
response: mmHg 294
